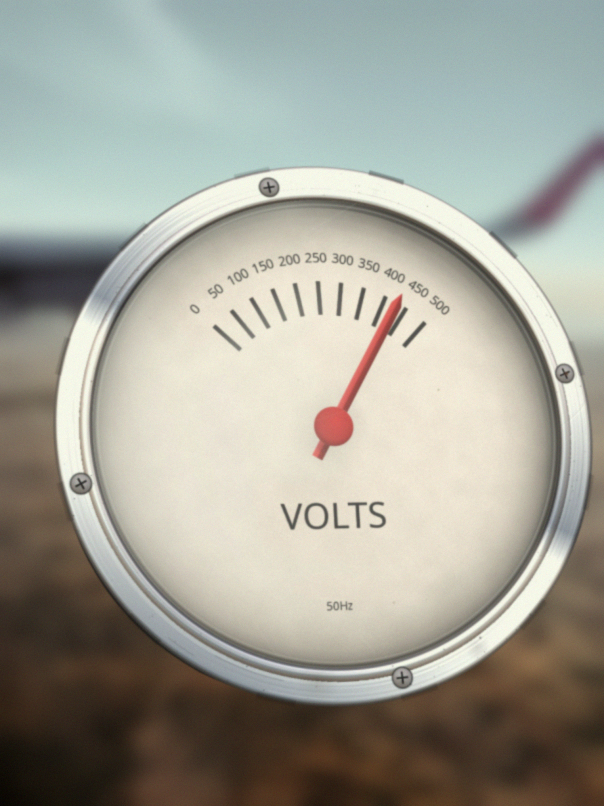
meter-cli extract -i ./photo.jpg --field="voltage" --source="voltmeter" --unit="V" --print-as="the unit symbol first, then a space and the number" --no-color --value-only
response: V 425
